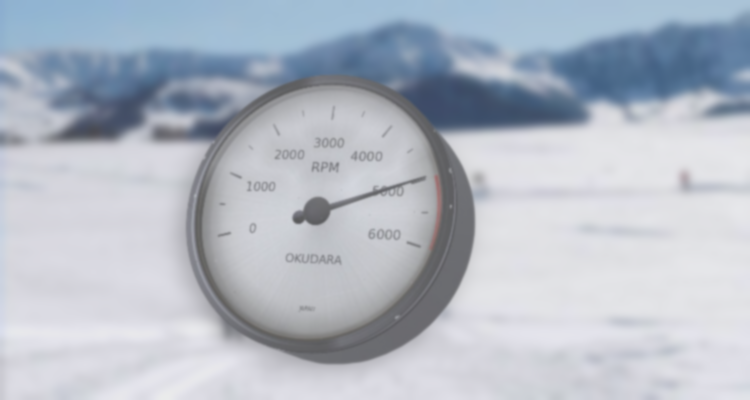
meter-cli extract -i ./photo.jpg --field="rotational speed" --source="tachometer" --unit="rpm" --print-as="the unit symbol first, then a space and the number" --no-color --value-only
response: rpm 5000
